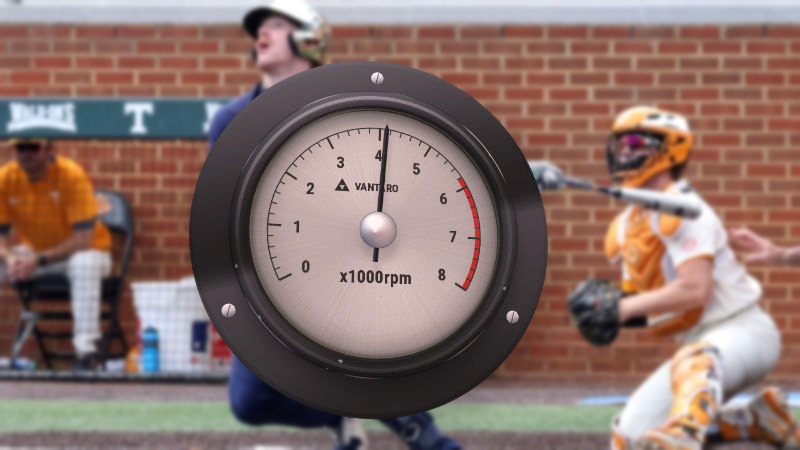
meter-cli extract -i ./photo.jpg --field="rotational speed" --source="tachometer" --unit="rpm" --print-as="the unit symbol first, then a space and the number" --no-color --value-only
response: rpm 4100
